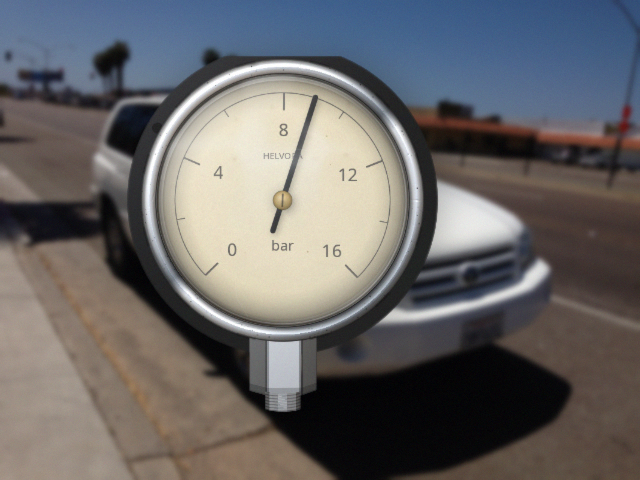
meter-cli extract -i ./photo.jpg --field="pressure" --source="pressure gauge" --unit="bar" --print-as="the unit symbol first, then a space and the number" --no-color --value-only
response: bar 9
